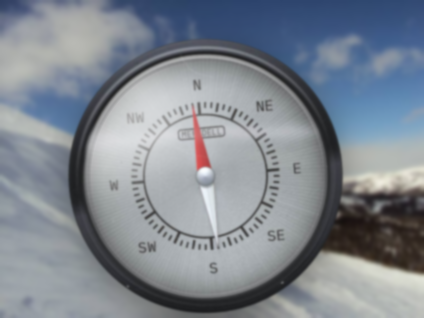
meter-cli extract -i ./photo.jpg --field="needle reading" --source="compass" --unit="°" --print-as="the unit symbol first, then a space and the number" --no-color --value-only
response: ° 355
